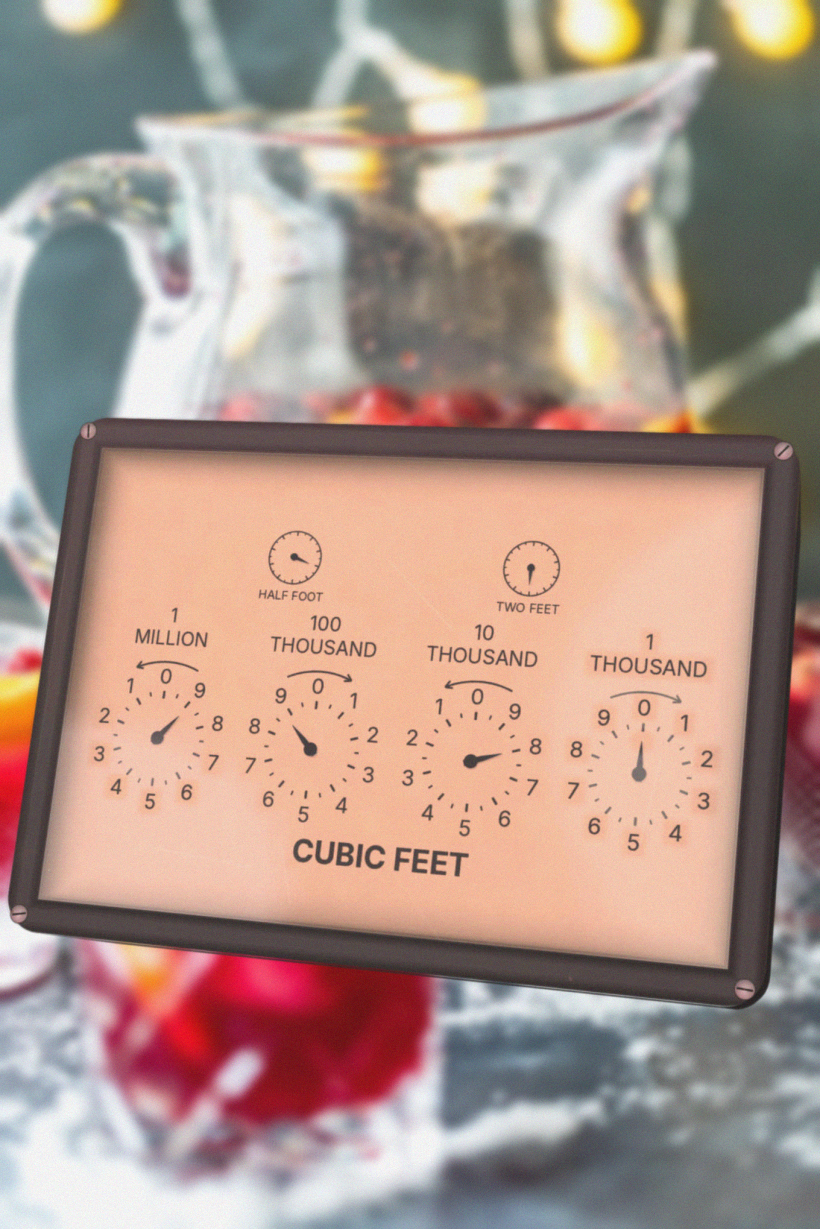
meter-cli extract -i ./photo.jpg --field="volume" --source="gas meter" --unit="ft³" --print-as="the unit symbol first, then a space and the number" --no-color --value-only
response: ft³ 888000
